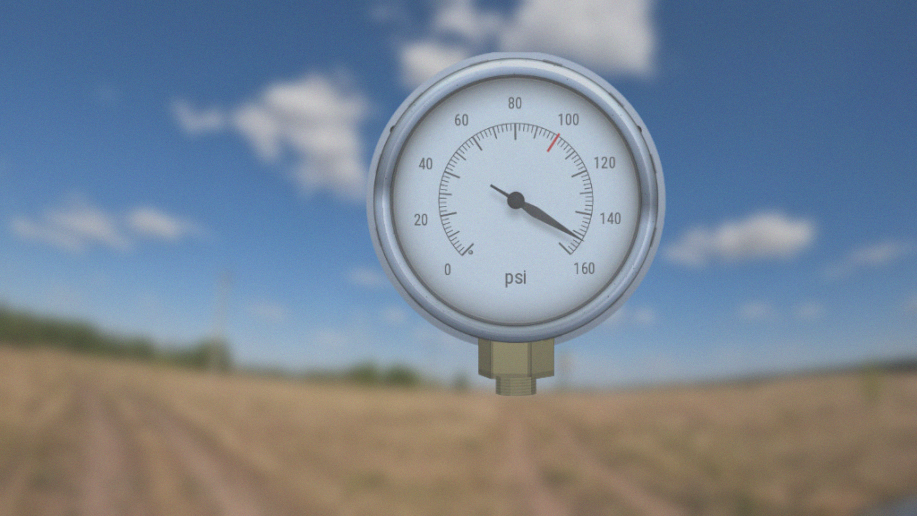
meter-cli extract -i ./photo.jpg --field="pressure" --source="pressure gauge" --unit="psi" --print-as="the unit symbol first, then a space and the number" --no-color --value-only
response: psi 152
